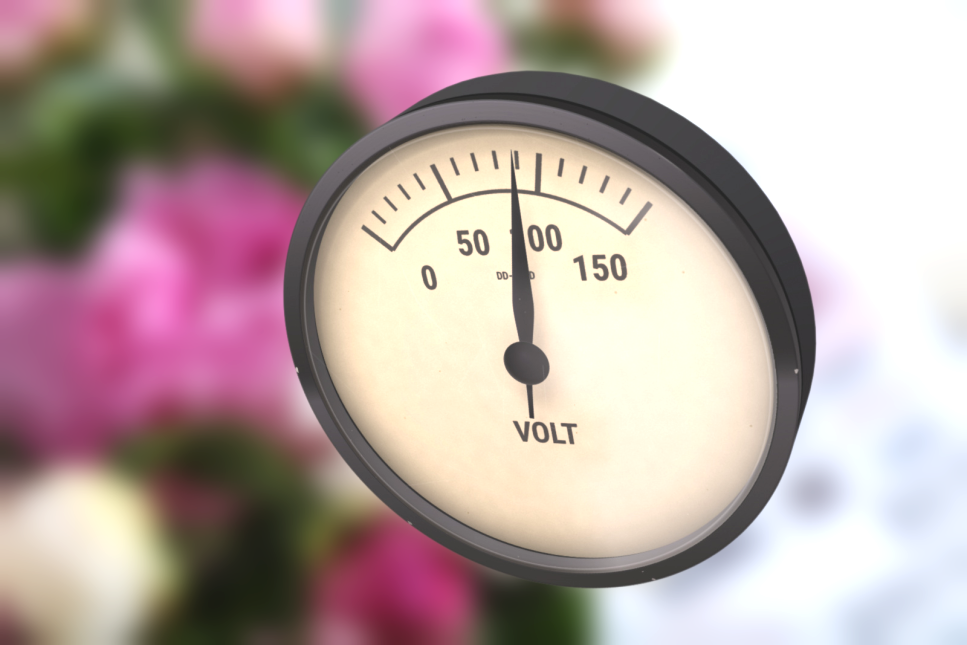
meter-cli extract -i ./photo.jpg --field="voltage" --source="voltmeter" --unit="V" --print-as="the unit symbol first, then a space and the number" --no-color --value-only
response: V 90
